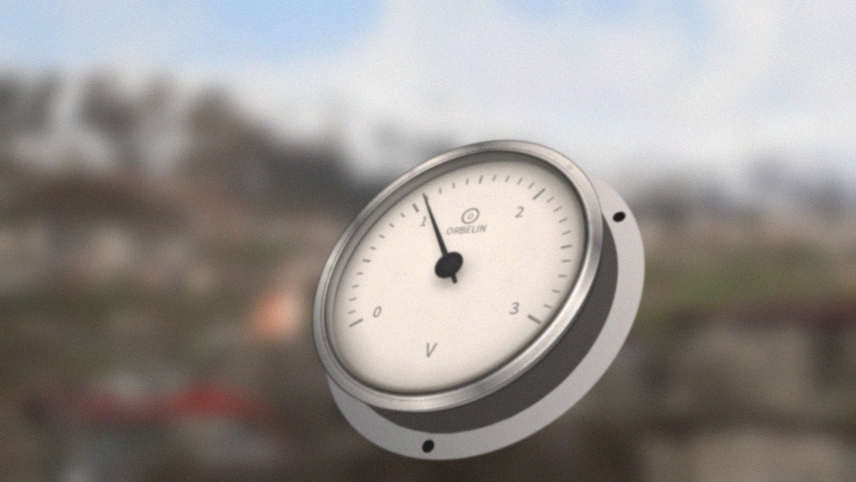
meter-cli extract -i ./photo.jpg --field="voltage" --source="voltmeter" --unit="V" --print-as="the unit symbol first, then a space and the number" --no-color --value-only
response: V 1.1
